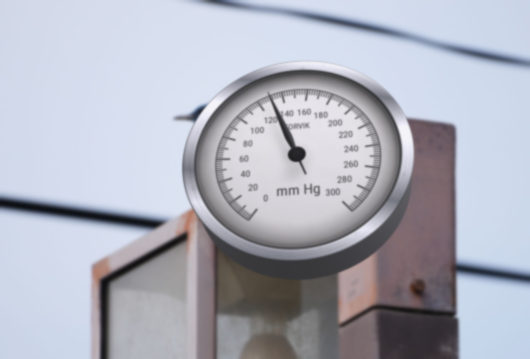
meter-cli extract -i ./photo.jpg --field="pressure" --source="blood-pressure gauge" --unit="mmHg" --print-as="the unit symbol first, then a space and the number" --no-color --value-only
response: mmHg 130
